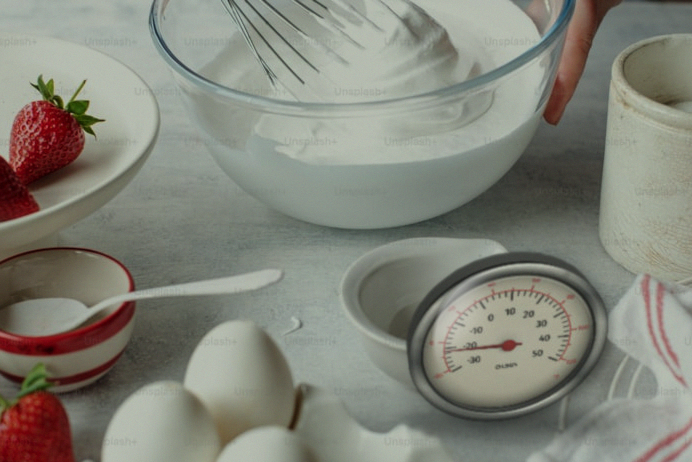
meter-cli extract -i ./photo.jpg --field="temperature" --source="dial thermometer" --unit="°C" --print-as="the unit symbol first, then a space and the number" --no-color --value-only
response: °C -20
